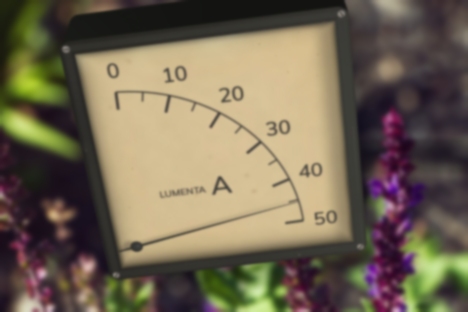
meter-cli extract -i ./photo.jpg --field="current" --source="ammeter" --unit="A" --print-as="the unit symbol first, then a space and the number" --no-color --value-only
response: A 45
